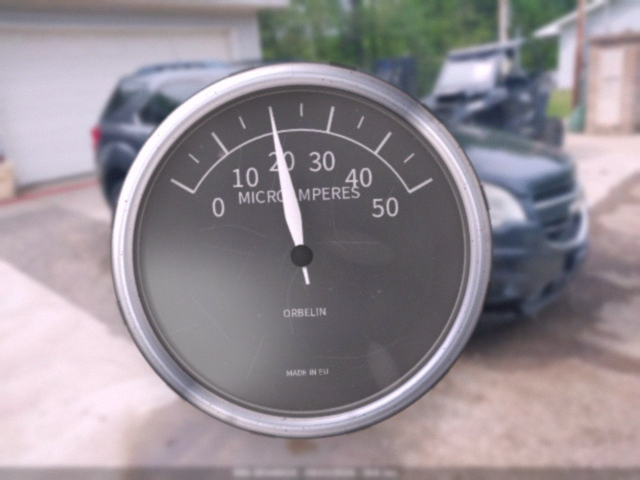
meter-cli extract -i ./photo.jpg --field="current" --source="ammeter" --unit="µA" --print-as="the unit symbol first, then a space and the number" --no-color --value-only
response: µA 20
